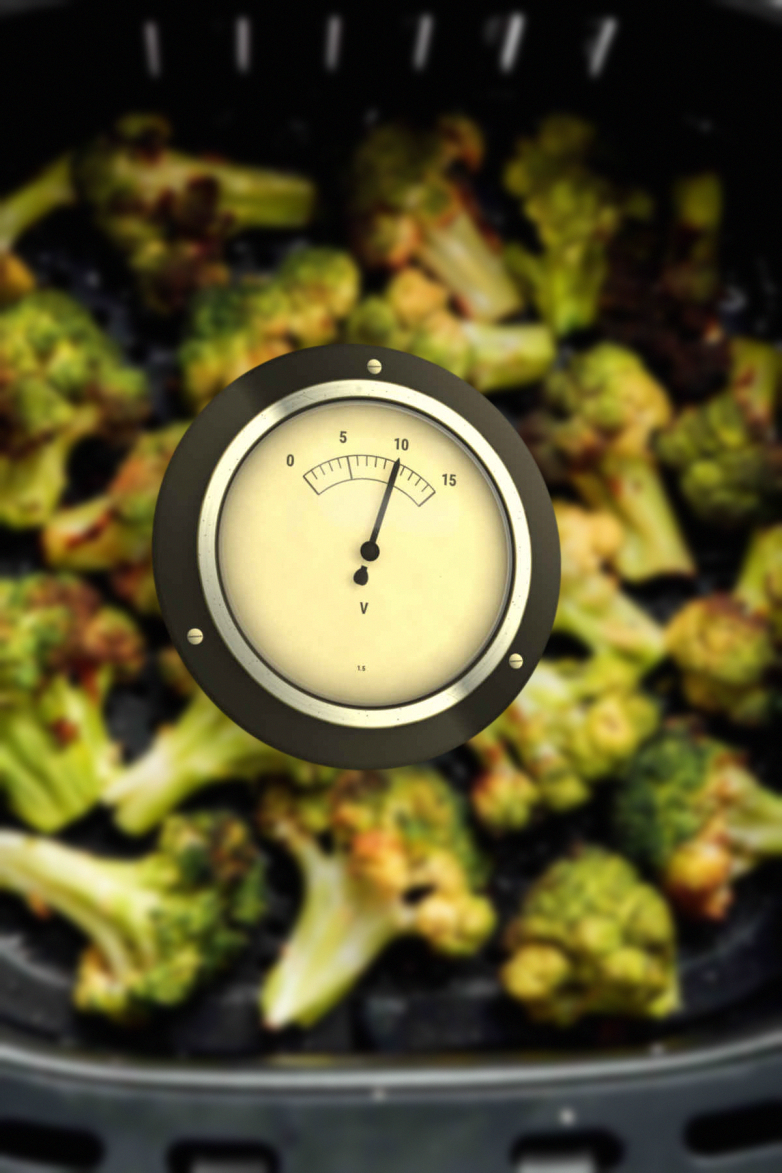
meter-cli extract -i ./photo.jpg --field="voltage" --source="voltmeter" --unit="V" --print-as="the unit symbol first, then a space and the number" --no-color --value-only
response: V 10
